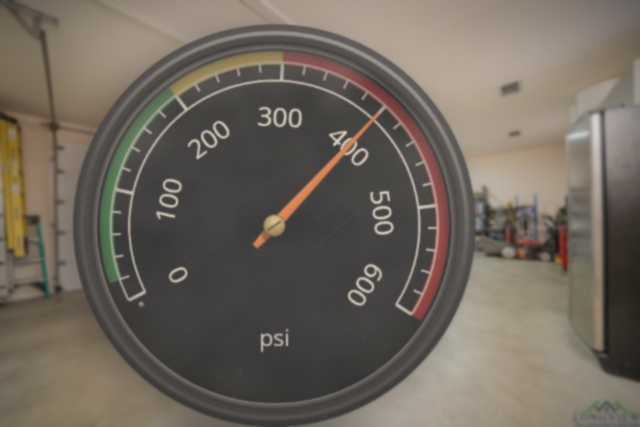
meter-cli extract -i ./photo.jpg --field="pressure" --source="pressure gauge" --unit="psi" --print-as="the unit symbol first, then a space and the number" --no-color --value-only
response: psi 400
